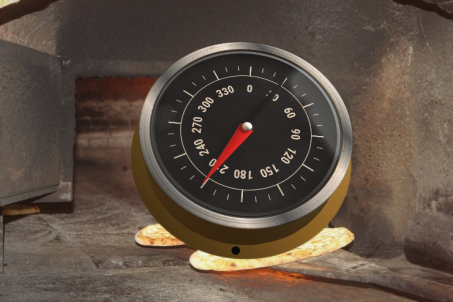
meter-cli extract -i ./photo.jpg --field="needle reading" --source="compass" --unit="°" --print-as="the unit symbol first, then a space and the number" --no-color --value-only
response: ° 210
